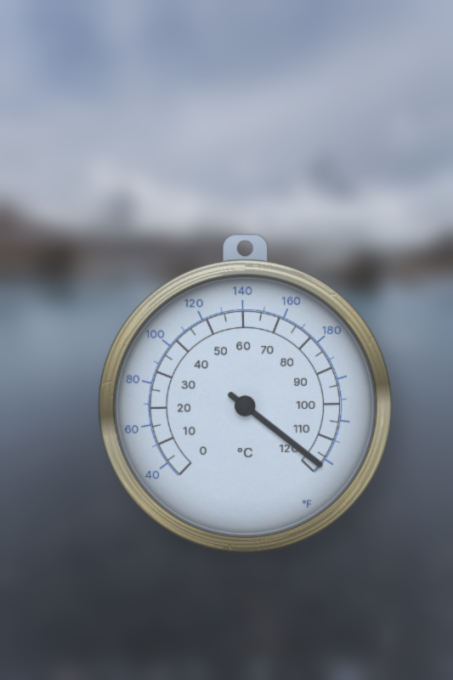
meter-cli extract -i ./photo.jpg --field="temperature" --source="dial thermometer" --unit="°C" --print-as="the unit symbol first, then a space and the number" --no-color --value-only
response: °C 117.5
